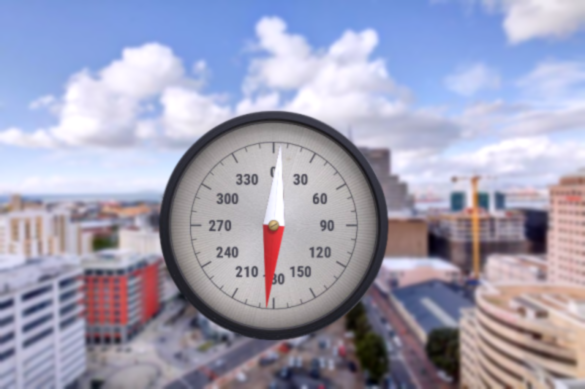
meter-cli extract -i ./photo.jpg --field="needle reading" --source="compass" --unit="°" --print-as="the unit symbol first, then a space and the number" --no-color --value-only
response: ° 185
